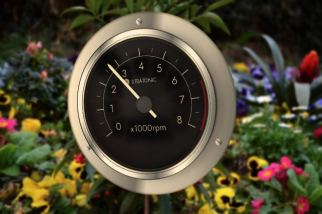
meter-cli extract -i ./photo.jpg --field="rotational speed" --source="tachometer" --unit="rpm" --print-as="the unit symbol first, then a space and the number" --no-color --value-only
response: rpm 2750
